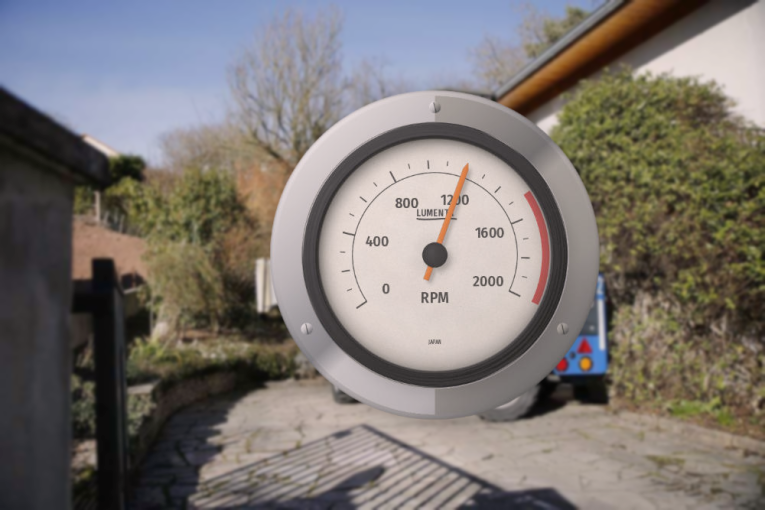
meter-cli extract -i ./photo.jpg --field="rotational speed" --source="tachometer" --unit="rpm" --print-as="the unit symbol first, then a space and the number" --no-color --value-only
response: rpm 1200
